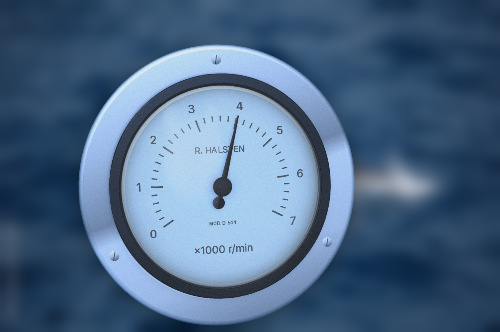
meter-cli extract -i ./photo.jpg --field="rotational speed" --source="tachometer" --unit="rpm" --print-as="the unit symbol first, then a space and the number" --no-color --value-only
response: rpm 4000
